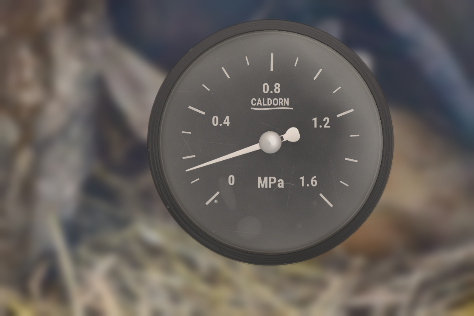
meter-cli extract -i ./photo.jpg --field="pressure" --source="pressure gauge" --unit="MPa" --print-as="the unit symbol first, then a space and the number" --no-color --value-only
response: MPa 0.15
